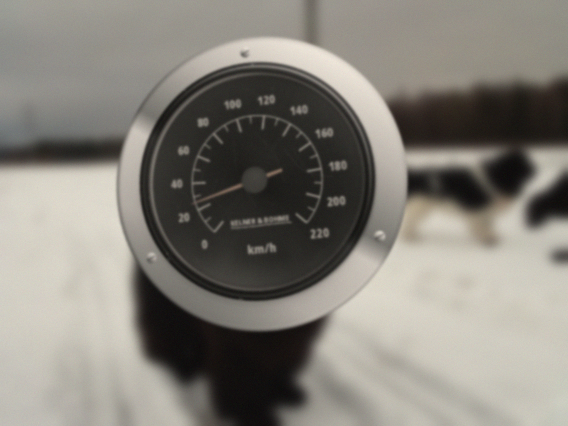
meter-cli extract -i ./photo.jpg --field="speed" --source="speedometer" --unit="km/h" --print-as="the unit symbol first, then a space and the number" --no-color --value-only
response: km/h 25
